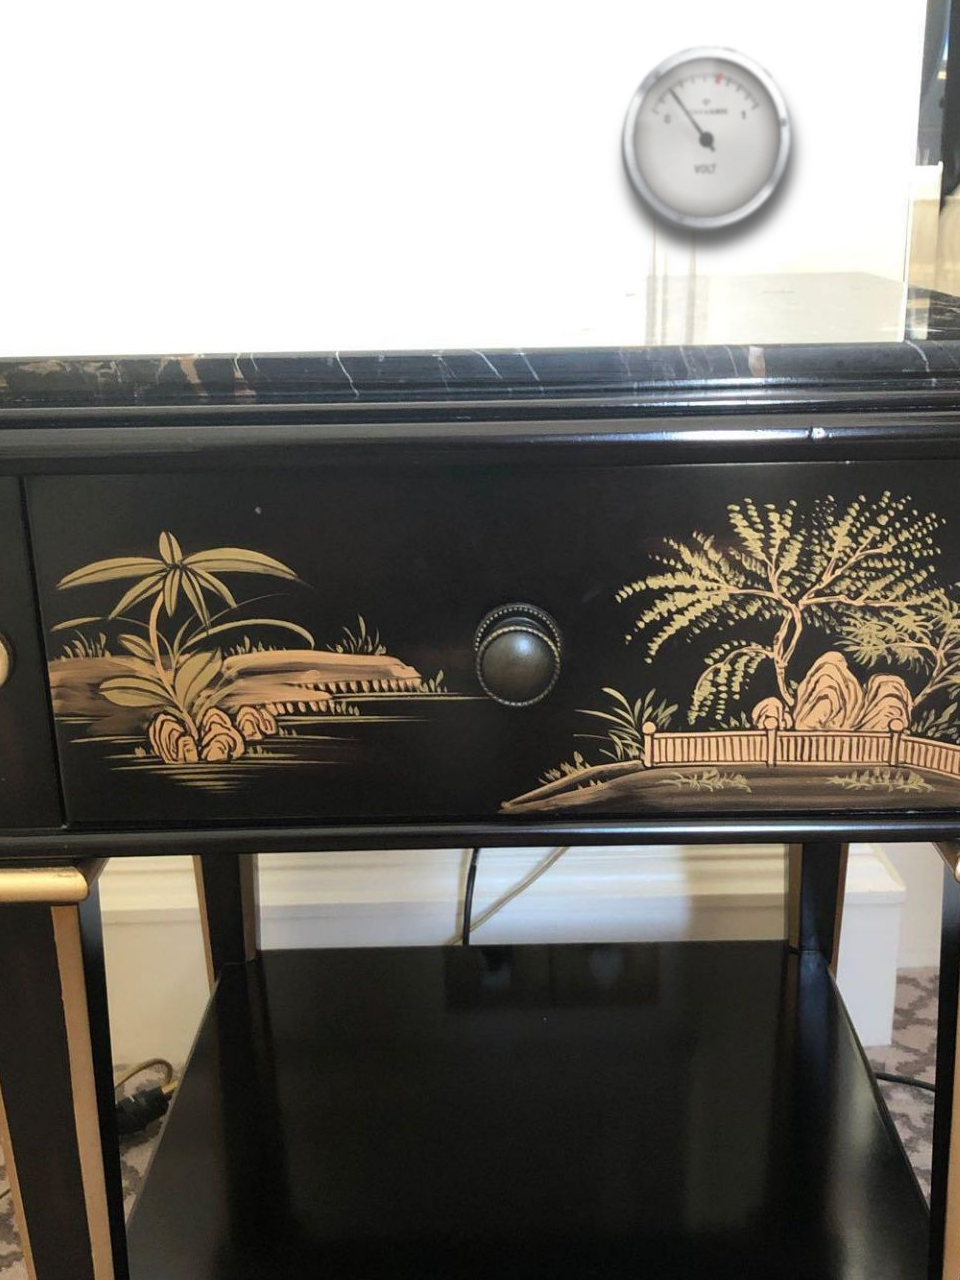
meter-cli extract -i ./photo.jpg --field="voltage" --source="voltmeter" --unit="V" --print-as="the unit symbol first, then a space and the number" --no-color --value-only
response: V 0.2
